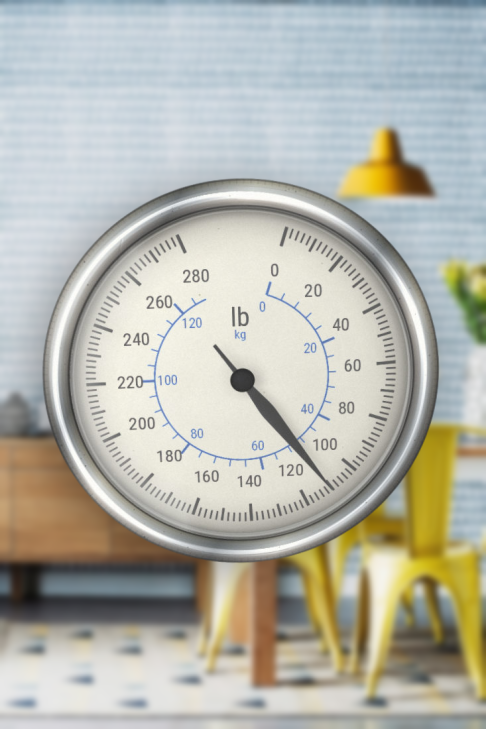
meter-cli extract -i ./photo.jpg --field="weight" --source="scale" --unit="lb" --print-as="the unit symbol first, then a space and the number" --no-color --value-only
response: lb 110
